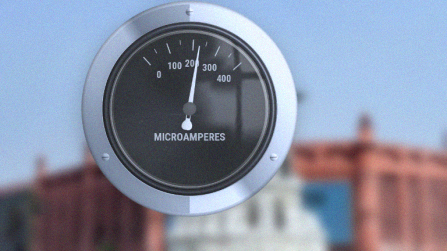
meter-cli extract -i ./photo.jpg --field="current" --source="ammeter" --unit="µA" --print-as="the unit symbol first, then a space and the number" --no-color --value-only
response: µA 225
